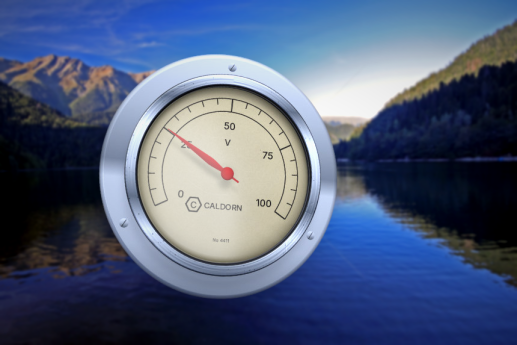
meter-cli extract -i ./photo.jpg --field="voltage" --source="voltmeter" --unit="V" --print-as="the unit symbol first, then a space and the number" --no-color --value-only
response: V 25
